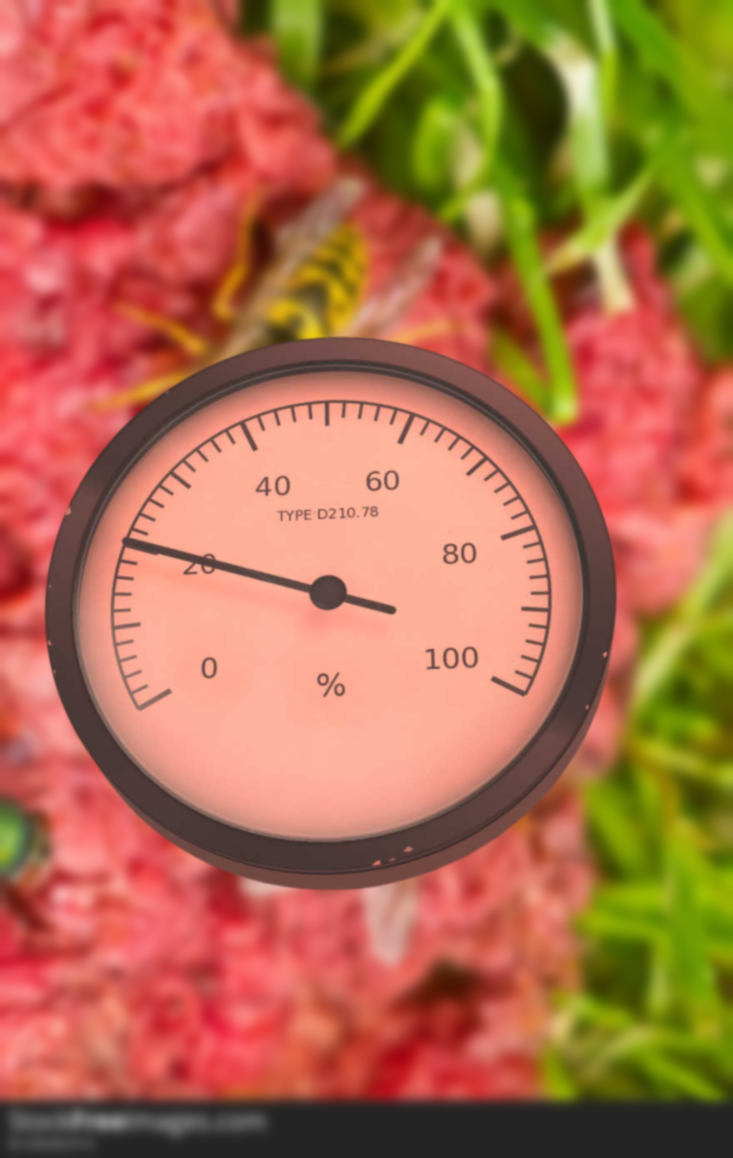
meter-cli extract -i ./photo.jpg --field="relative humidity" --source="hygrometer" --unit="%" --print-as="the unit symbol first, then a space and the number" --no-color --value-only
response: % 20
